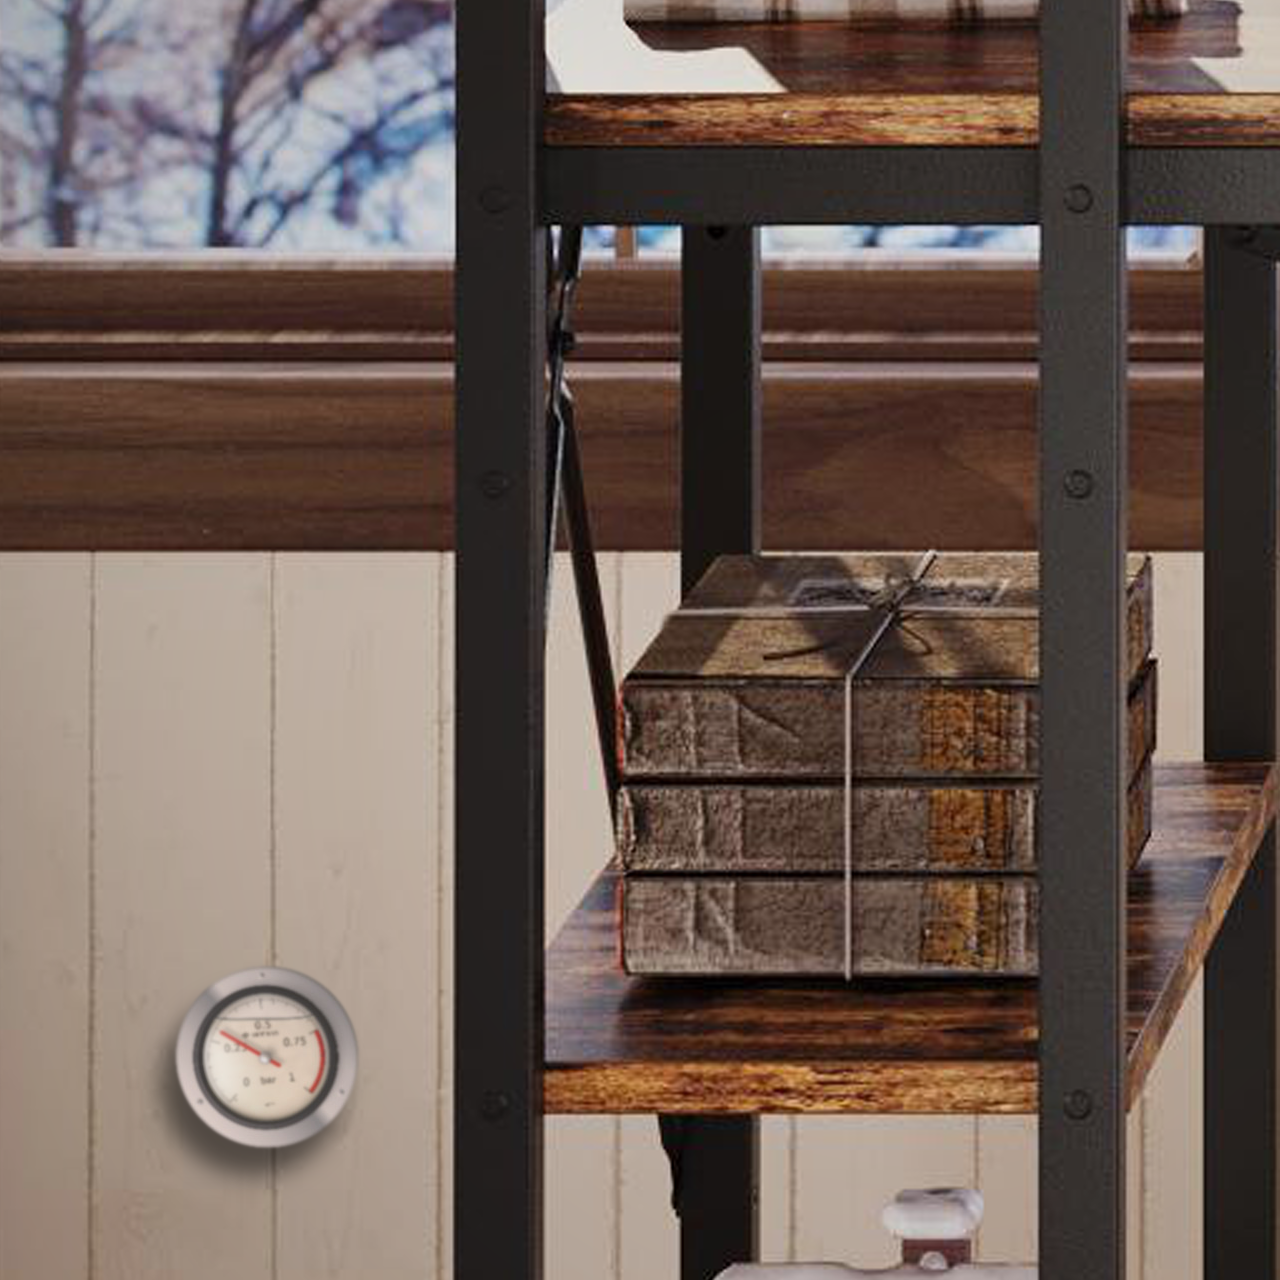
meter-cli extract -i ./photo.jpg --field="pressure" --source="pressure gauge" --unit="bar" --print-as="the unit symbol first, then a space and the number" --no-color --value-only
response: bar 0.3
